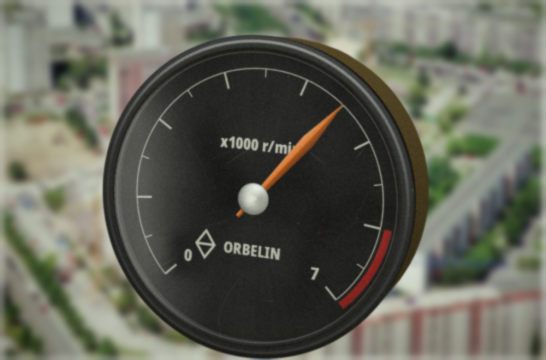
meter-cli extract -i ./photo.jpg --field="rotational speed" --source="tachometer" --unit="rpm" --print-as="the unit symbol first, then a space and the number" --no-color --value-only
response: rpm 4500
